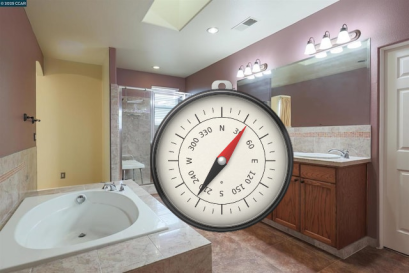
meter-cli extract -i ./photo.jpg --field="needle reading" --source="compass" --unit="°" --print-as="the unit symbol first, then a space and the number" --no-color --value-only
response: ° 35
